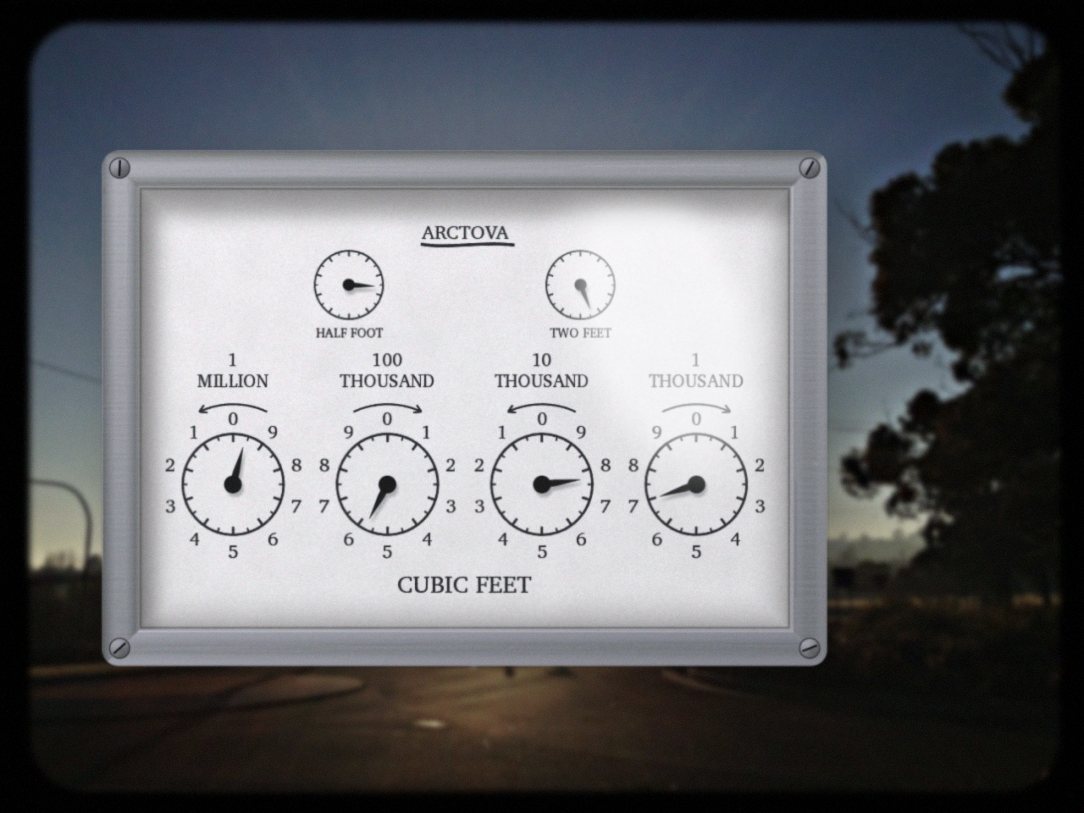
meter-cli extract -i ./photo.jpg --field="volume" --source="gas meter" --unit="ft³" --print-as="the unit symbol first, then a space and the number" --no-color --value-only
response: ft³ 957700
